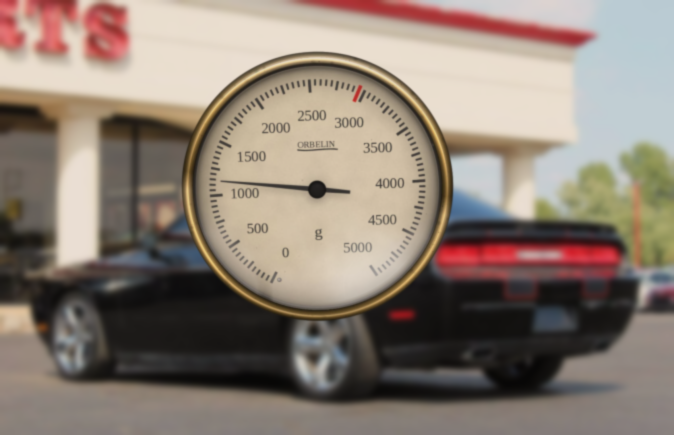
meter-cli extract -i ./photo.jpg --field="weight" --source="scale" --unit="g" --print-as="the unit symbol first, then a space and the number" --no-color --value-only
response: g 1150
